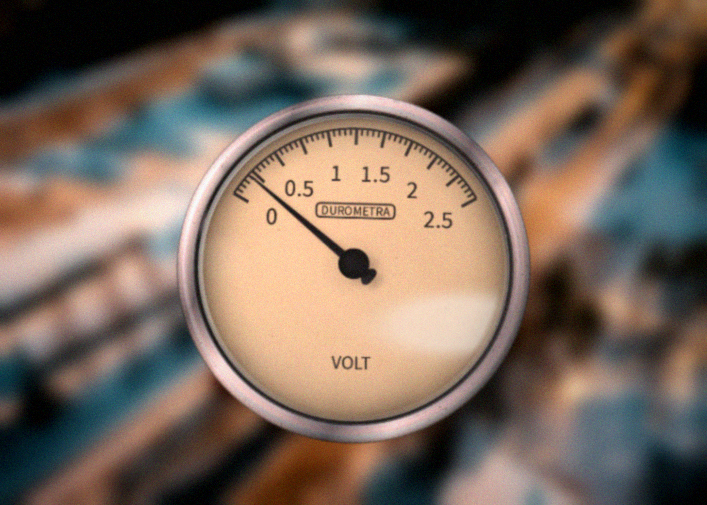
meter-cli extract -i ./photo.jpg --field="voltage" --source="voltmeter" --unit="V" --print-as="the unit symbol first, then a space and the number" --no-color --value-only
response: V 0.2
